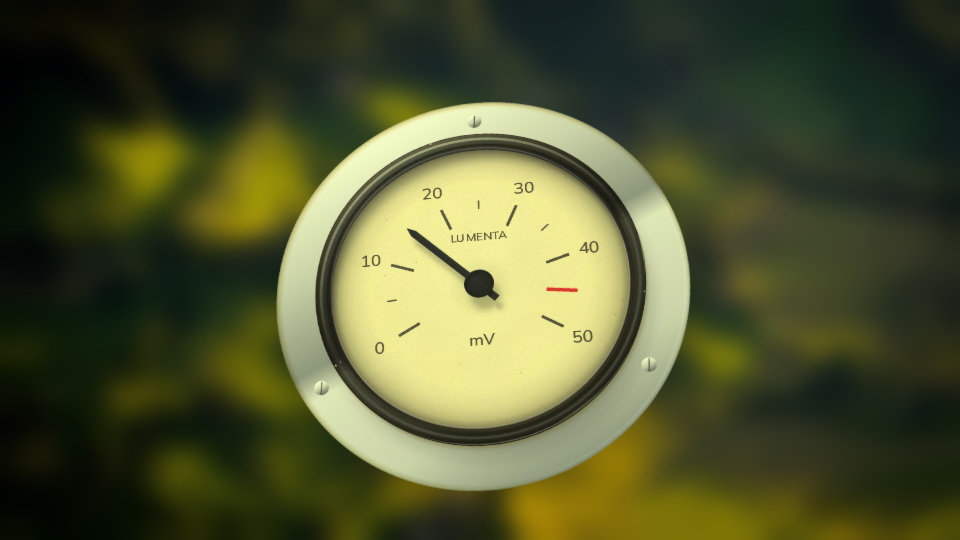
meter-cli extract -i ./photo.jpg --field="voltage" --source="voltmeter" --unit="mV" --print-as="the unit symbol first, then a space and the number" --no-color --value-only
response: mV 15
